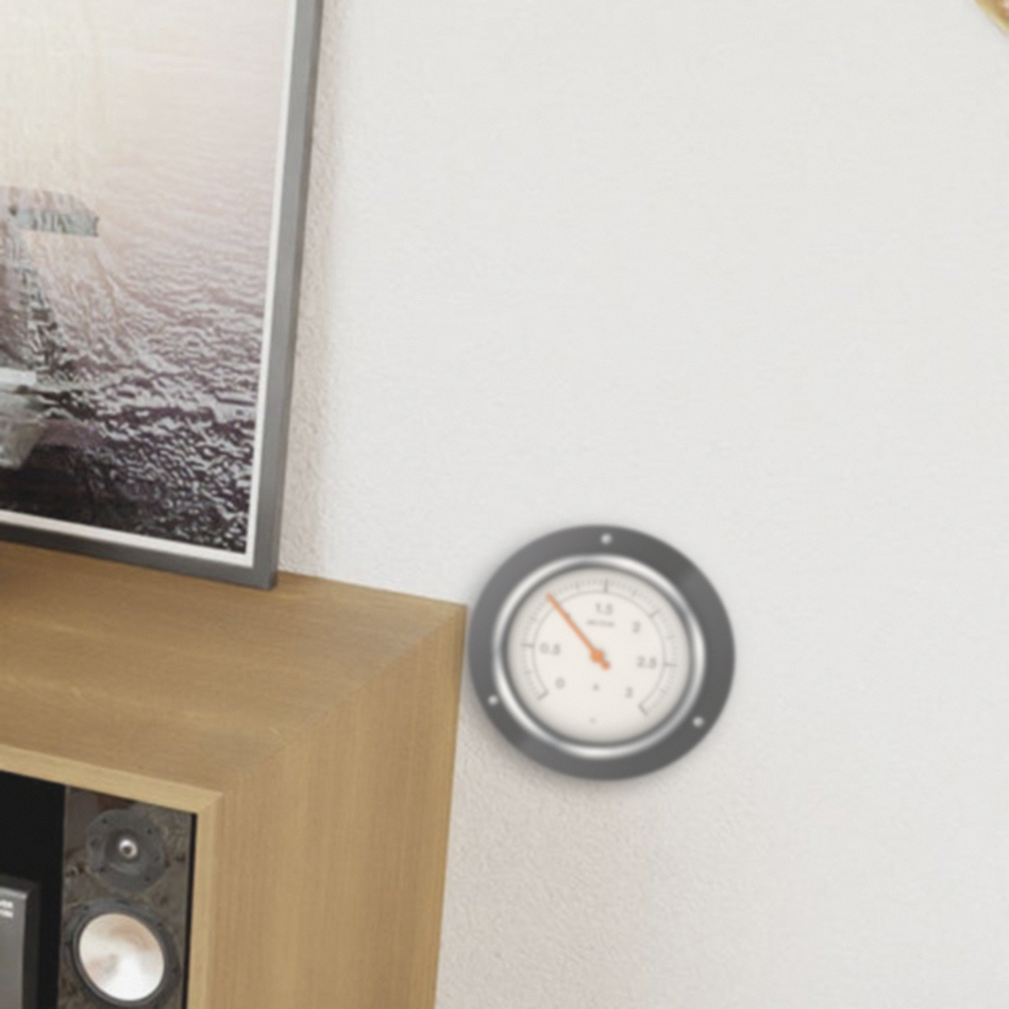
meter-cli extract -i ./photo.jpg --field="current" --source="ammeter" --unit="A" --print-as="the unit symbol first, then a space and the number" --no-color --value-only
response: A 1
